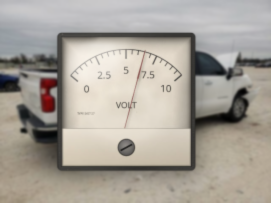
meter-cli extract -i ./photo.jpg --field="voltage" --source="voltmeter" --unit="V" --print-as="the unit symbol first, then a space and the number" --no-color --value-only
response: V 6.5
